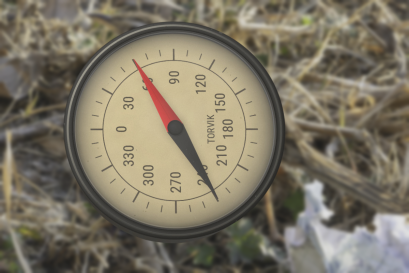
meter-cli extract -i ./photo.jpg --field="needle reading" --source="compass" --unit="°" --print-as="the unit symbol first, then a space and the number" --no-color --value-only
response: ° 60
